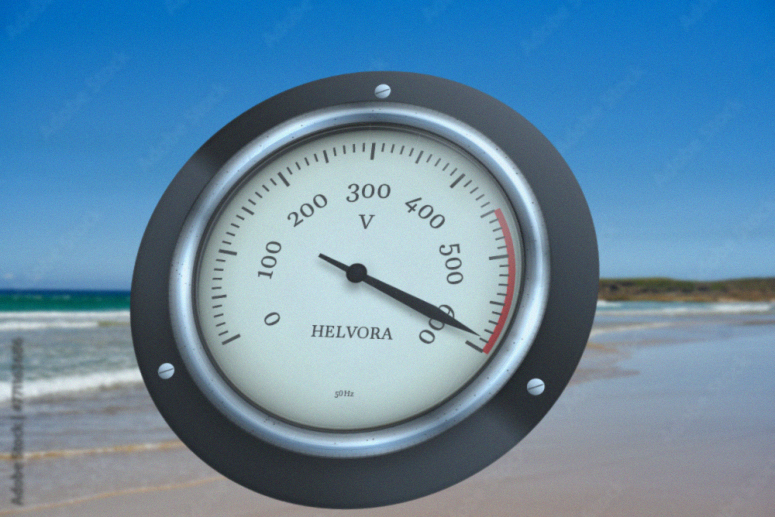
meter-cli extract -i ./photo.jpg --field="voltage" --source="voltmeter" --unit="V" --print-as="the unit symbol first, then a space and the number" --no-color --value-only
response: V 590
